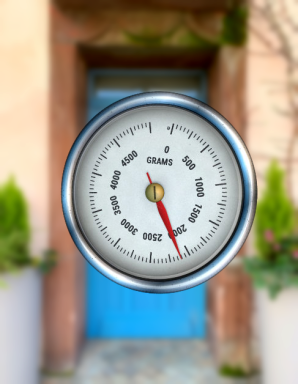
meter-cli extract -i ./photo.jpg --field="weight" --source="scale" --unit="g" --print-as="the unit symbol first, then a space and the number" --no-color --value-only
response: g 2100
